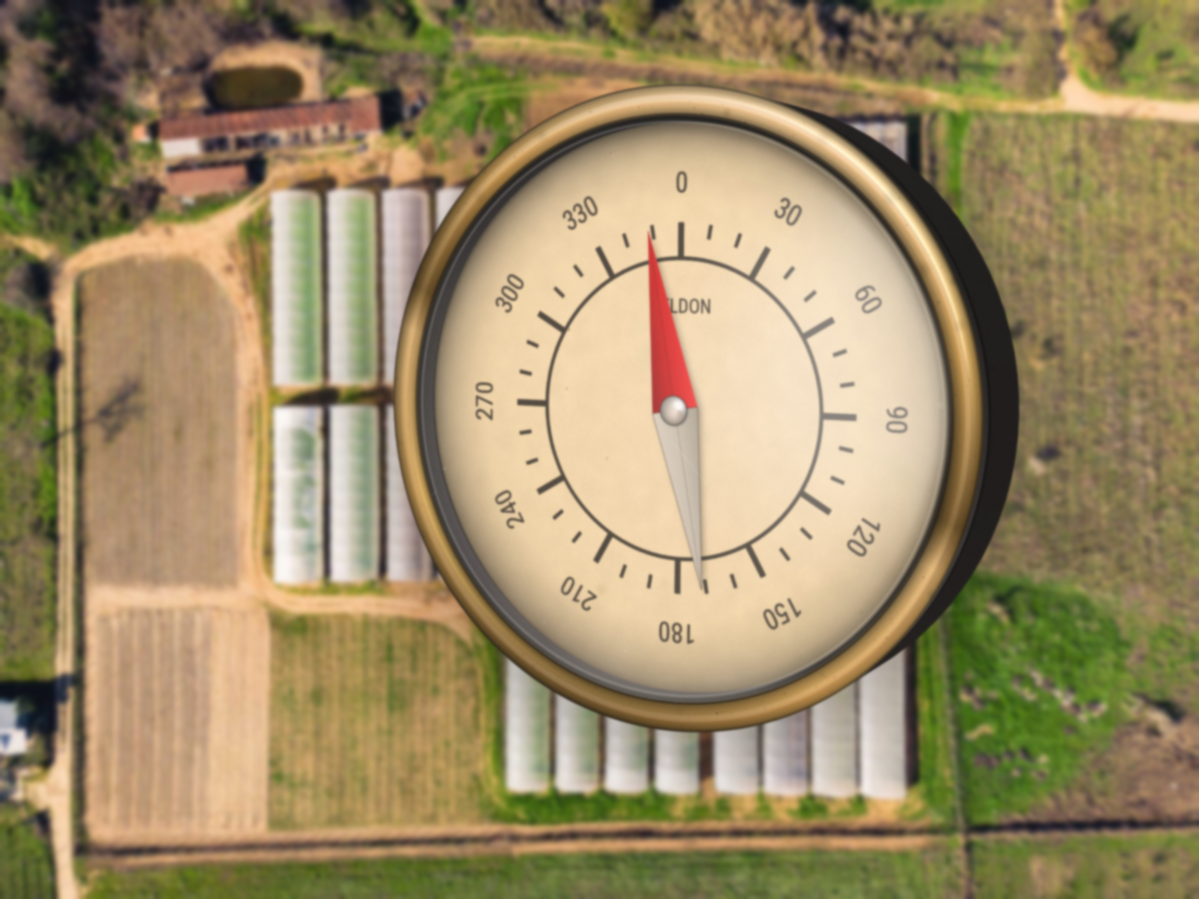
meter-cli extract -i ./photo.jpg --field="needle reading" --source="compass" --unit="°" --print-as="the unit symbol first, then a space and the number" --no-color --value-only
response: ° 350
